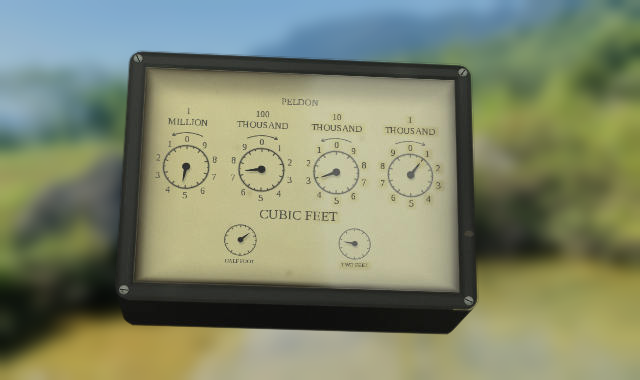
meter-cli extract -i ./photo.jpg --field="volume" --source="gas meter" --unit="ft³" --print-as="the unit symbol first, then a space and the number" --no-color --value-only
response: ft³ 473100
